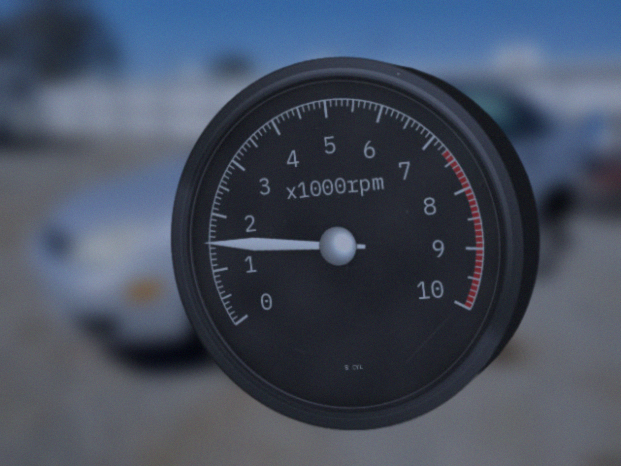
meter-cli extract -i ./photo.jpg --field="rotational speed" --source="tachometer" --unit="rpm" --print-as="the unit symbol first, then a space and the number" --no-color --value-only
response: rpm 1500
